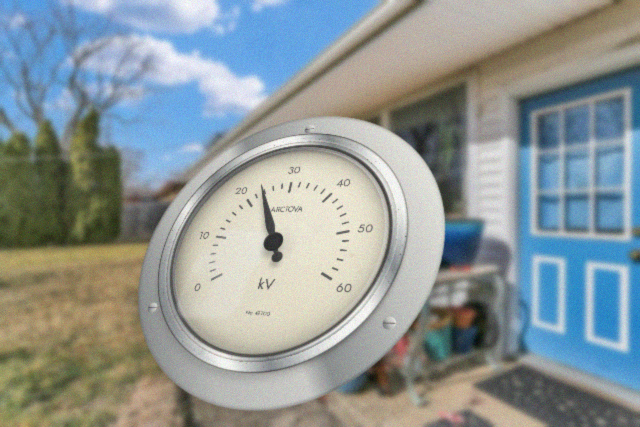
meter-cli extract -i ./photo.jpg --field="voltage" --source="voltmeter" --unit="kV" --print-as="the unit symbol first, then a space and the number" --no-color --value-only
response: kV 24
